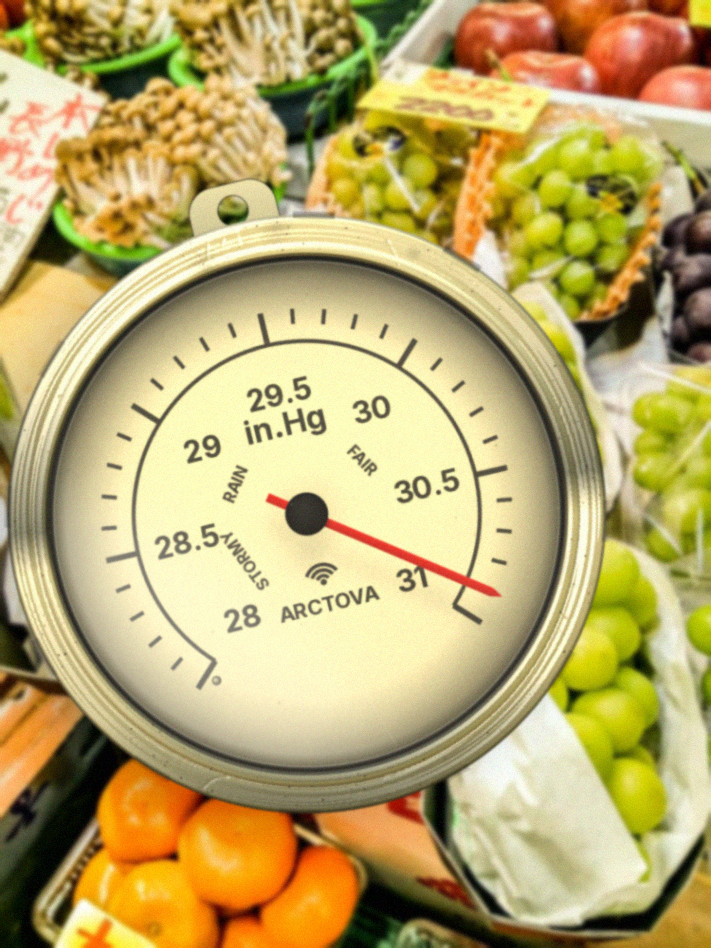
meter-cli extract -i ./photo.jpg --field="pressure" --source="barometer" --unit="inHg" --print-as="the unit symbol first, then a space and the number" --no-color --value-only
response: inHg 30.9
